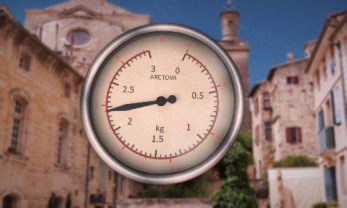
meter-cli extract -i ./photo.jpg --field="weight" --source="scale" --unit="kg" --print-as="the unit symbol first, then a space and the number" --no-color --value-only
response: kg 2.2
